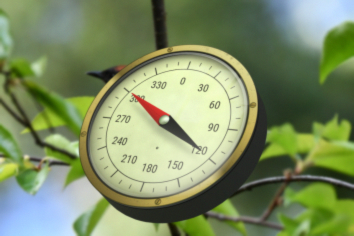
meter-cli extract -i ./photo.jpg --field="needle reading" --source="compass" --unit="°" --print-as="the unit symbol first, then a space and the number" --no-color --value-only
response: ° 300
